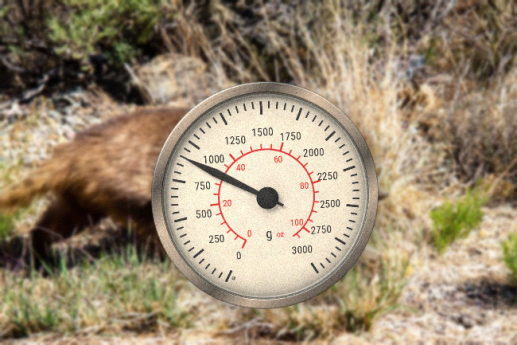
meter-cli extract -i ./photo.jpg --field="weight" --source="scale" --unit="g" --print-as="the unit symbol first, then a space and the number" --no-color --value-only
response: g 900
